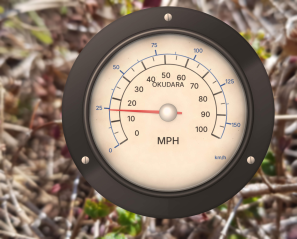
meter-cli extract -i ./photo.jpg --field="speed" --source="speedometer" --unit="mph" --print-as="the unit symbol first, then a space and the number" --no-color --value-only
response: mph 15
